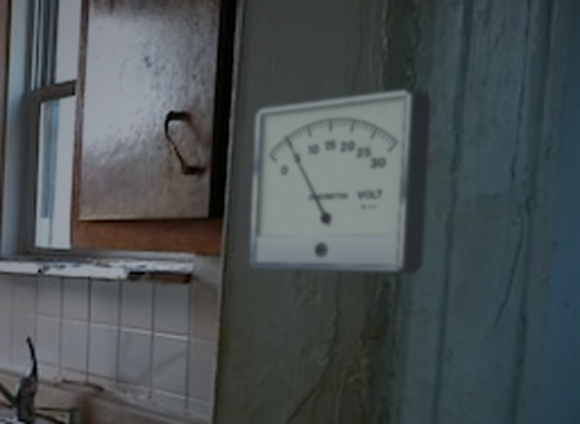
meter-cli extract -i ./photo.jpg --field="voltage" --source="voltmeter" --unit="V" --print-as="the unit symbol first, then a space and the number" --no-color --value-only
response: V 5
